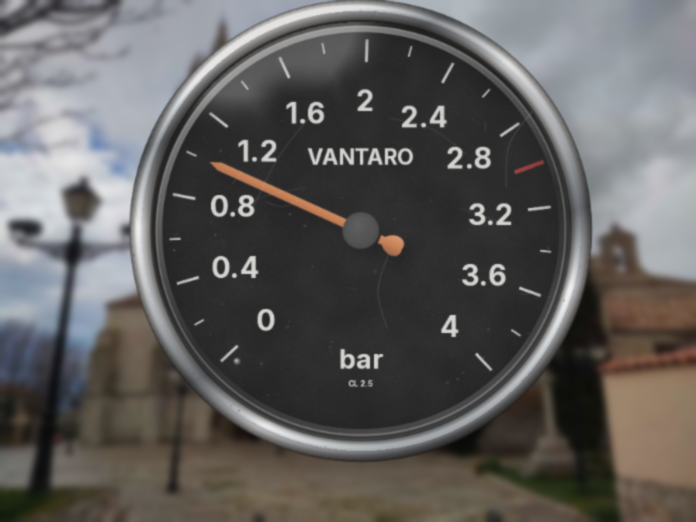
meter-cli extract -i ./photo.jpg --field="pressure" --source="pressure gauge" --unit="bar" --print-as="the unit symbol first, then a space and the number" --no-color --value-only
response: bar 1
